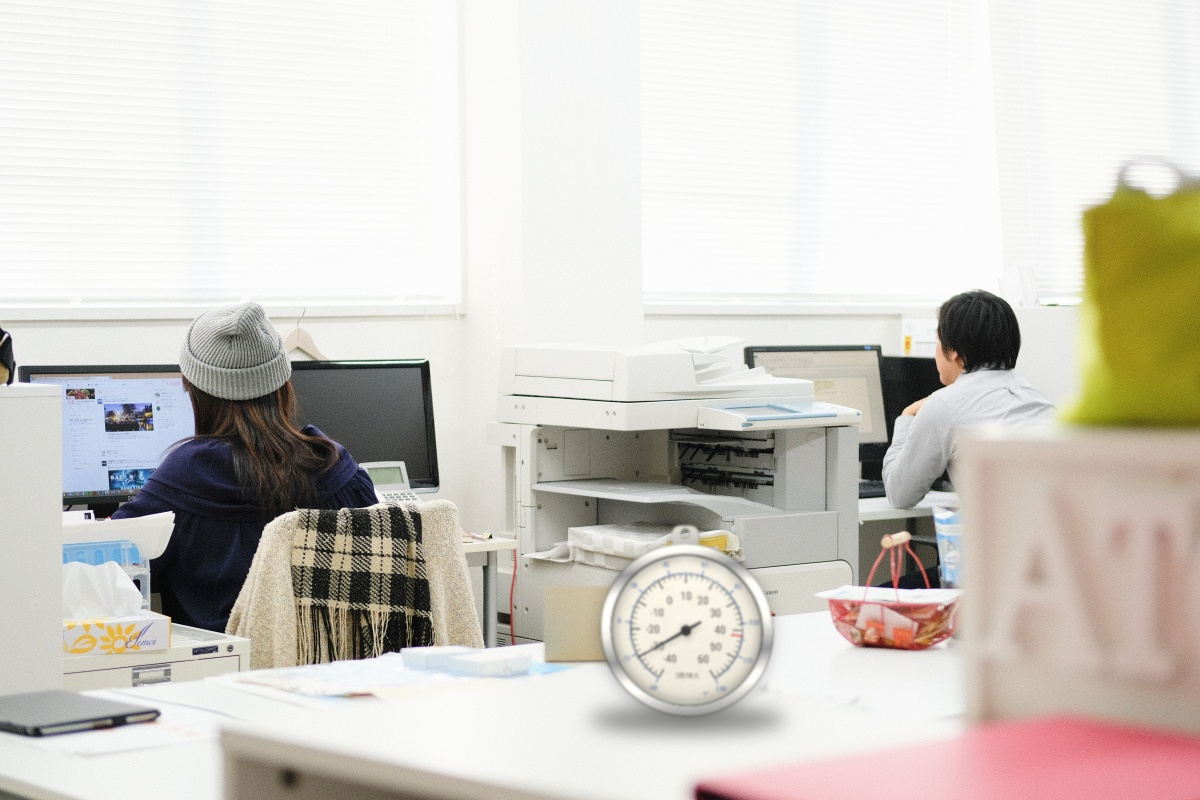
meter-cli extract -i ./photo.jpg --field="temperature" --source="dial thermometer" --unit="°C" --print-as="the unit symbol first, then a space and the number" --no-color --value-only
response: °C -30
